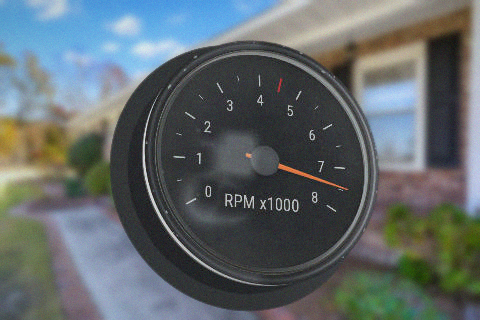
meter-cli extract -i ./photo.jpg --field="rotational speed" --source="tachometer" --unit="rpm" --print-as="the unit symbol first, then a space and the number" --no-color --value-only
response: rpm 7500
